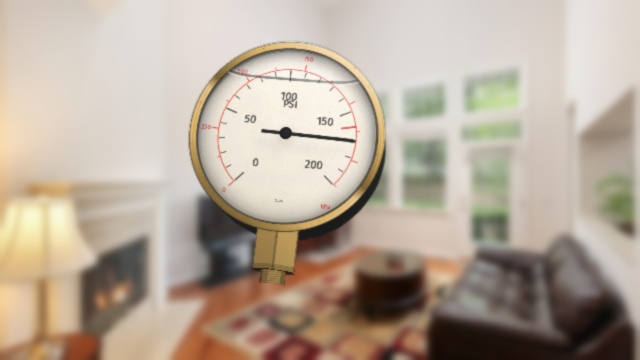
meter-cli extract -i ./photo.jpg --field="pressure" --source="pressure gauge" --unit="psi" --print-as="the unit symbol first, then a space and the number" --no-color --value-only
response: psi 170
